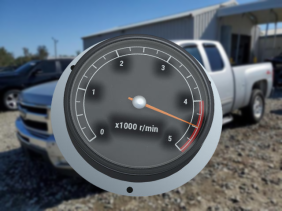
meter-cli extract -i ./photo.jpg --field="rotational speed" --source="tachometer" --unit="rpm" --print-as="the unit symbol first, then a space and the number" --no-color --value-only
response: rpm 4500
